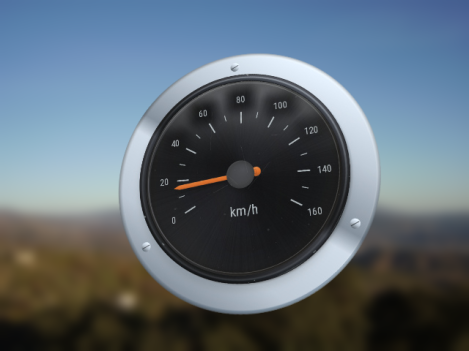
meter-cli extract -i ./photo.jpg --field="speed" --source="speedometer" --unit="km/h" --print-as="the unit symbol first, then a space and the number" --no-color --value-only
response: km/h 15
